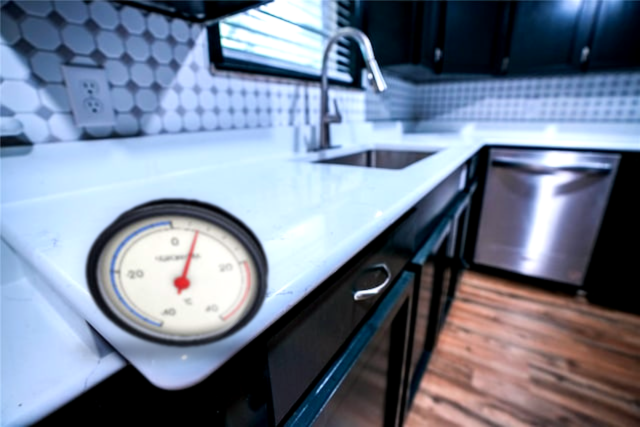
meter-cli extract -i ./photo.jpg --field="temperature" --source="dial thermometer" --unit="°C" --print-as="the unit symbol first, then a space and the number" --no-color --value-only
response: °C 6
